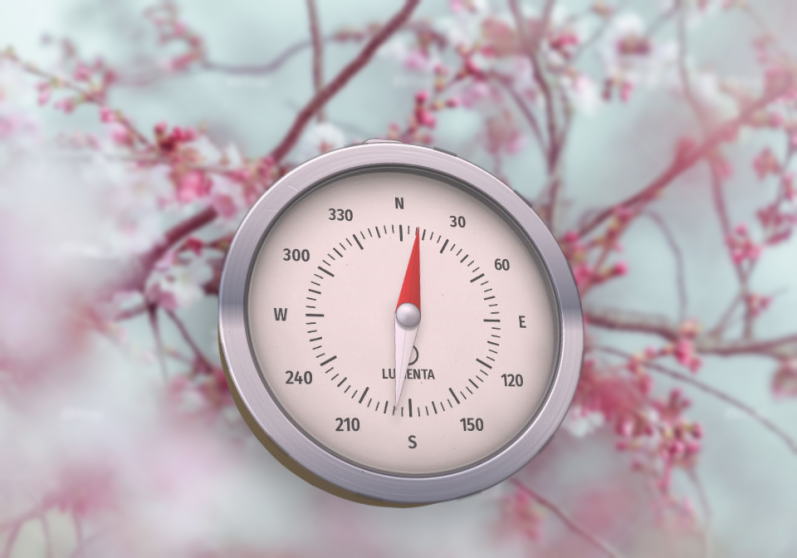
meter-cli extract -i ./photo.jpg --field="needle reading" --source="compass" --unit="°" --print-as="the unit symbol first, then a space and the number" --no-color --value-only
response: ° 10
